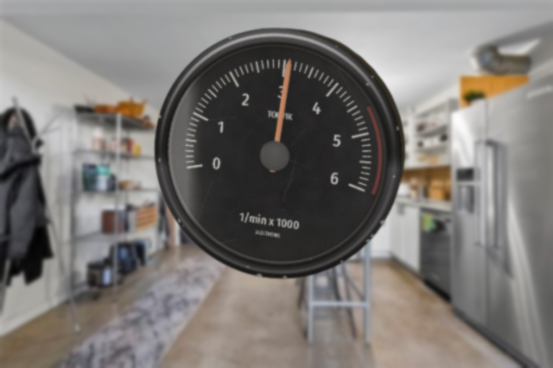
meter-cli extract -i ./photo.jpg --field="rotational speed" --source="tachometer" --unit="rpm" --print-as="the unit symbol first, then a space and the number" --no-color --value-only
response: rpm 3100
